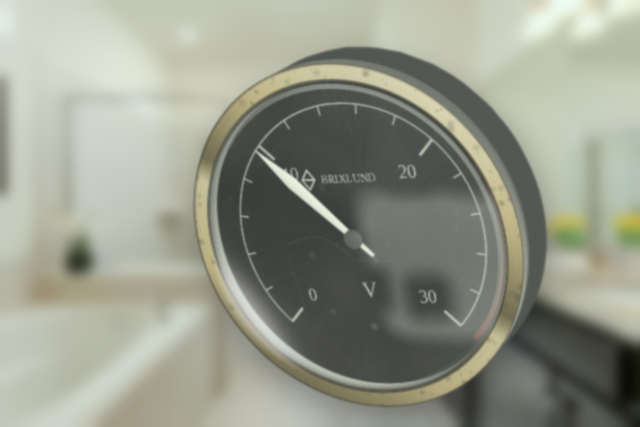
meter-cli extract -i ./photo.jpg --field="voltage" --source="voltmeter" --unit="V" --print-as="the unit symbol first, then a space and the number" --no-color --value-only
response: V 10
